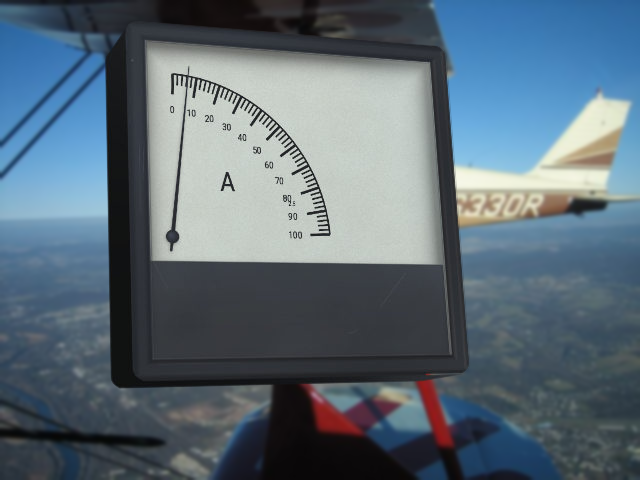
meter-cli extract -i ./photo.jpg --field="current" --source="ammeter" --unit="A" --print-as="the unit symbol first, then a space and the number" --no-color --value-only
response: A 6
